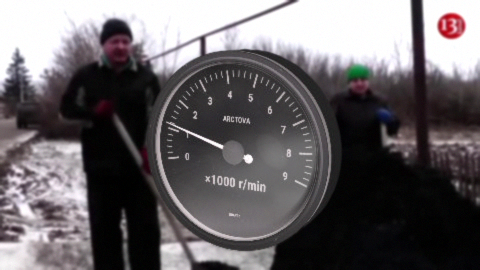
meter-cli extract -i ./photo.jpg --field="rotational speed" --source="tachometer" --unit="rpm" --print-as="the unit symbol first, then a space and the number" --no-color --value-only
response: rpm 1200
